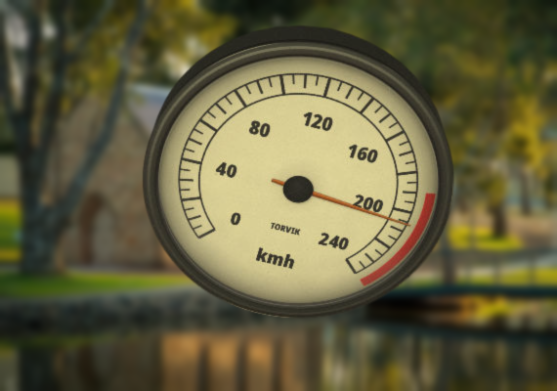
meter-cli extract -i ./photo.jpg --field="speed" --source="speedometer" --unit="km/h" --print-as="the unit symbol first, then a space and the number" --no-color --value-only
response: km/h 205
